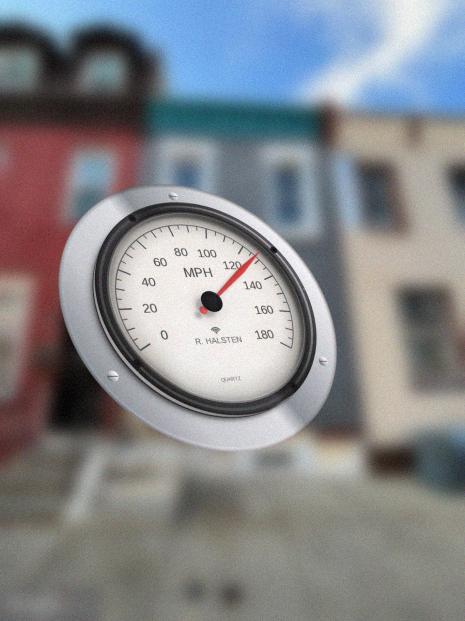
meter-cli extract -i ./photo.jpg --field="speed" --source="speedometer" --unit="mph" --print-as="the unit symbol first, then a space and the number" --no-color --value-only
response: mph 127.5
